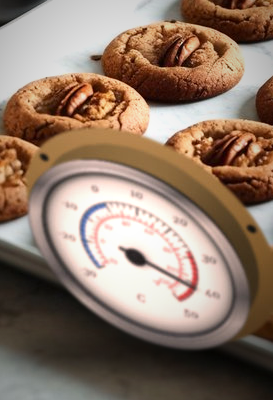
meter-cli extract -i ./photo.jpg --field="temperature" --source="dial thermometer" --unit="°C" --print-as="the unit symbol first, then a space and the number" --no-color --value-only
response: °C 40
